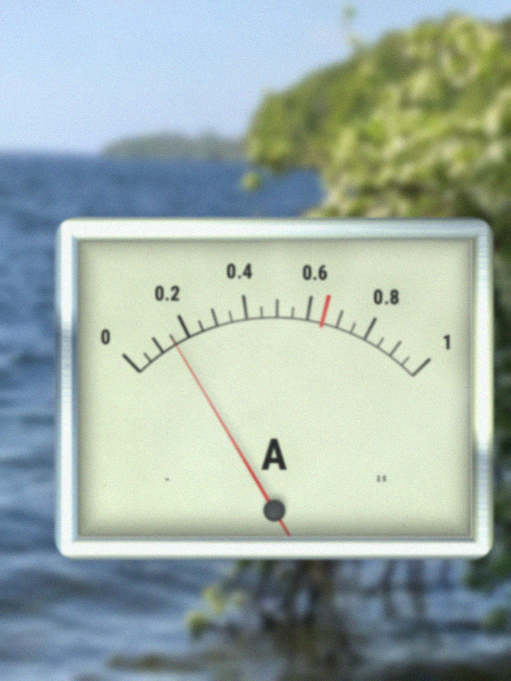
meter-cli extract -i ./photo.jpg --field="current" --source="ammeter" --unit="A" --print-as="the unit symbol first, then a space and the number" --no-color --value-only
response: A 0.15
